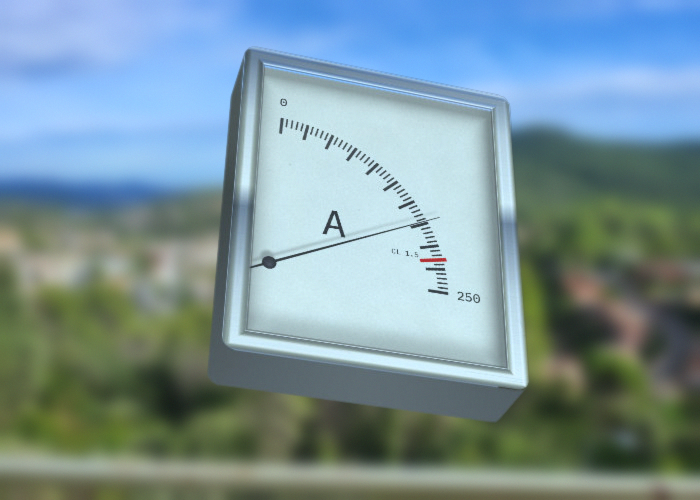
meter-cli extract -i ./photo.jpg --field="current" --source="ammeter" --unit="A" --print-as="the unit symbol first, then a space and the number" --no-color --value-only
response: A 175
